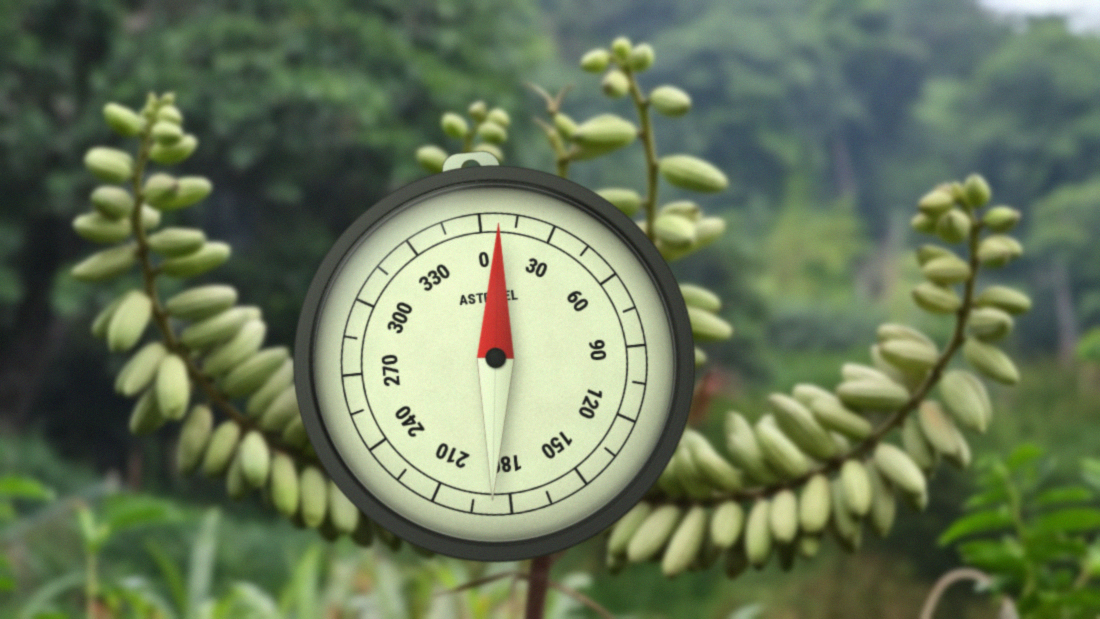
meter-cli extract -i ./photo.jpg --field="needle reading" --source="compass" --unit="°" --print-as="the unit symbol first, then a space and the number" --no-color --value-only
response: ° 7.5
